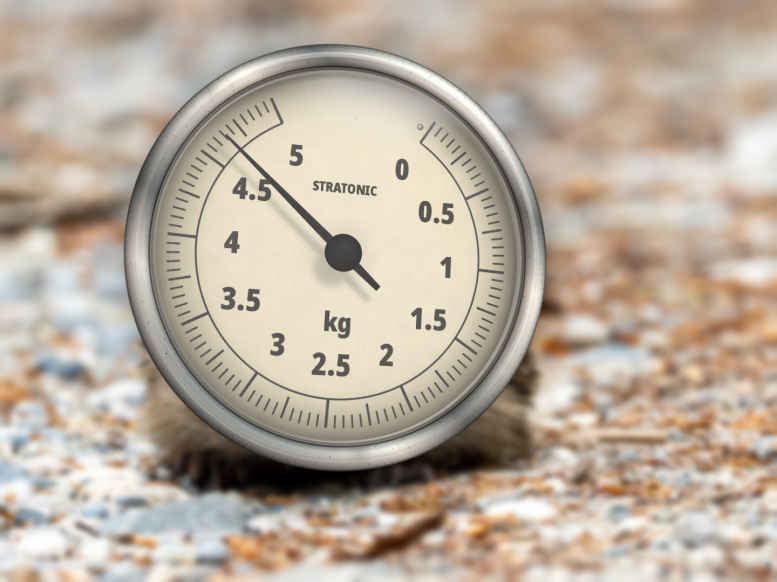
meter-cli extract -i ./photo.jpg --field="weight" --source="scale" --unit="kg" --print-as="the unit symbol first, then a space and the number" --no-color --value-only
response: kg 4.65
